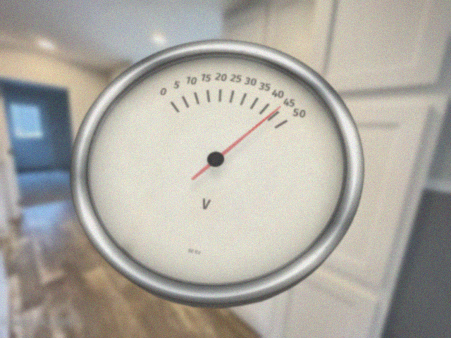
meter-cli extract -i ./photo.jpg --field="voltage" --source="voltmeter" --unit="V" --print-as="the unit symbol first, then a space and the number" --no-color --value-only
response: V 45
